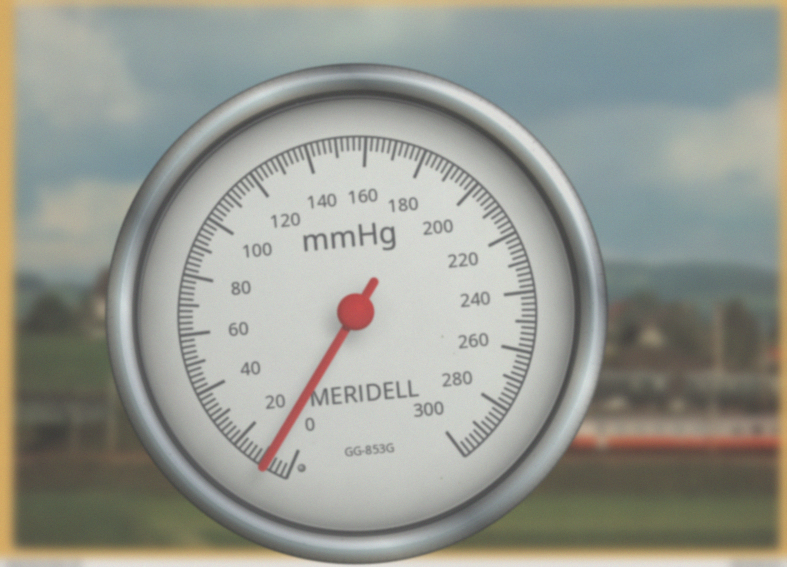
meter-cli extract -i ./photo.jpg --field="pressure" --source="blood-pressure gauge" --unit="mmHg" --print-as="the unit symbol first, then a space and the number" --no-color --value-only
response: mmHg 8
